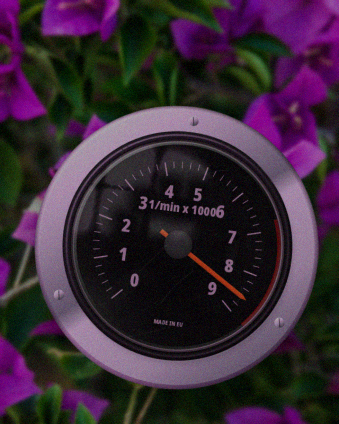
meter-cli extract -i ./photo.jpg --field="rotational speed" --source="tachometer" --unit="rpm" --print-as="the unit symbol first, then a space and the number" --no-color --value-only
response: rpm 8600
